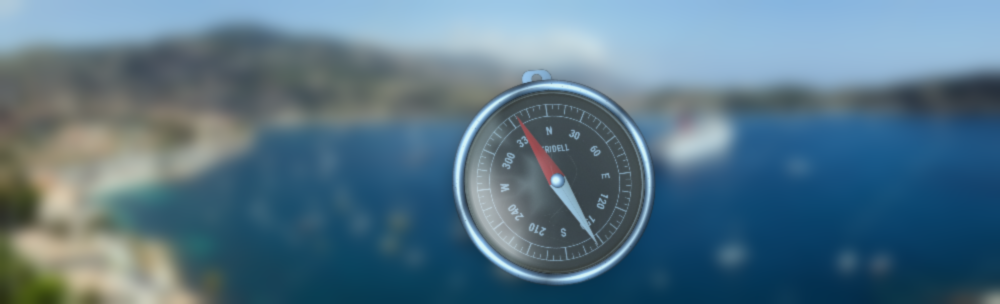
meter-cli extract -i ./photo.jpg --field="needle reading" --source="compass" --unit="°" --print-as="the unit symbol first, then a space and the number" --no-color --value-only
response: ° 335
